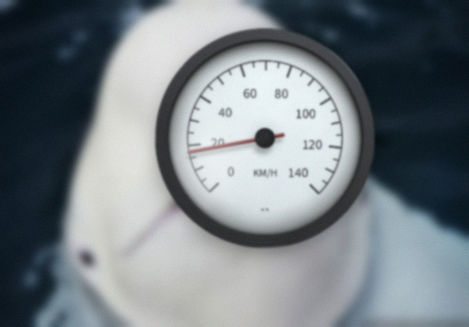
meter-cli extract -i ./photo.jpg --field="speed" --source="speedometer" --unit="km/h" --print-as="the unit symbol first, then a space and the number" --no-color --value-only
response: km/h 17.5
